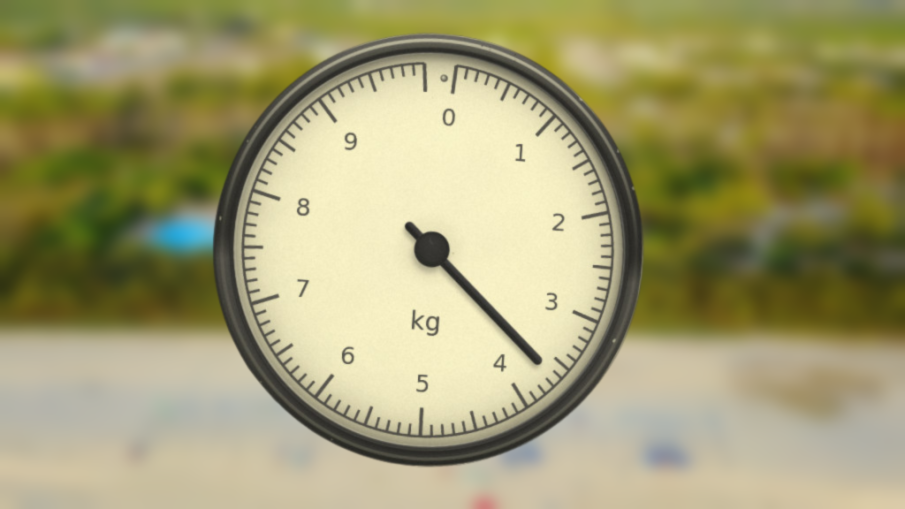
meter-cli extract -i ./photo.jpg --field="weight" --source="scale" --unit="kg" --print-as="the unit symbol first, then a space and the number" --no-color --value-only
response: kg 3.65
